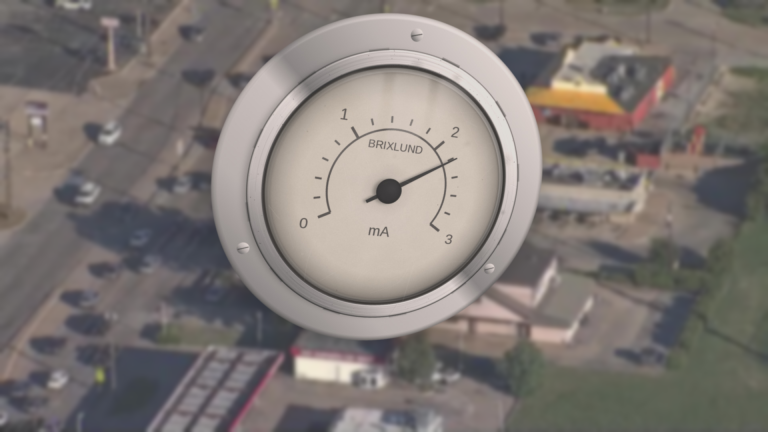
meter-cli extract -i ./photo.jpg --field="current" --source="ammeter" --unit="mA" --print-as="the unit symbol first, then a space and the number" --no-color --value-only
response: mA 2.2
